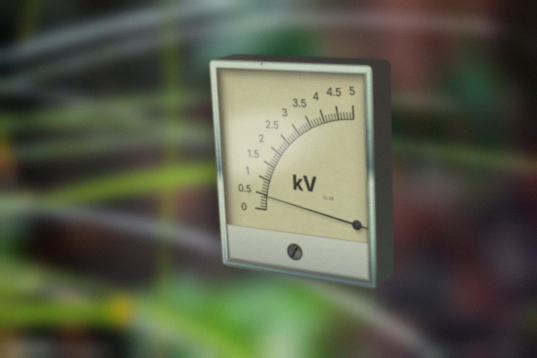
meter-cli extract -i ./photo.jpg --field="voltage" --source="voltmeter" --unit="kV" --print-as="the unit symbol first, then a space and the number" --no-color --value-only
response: kV 0.5
